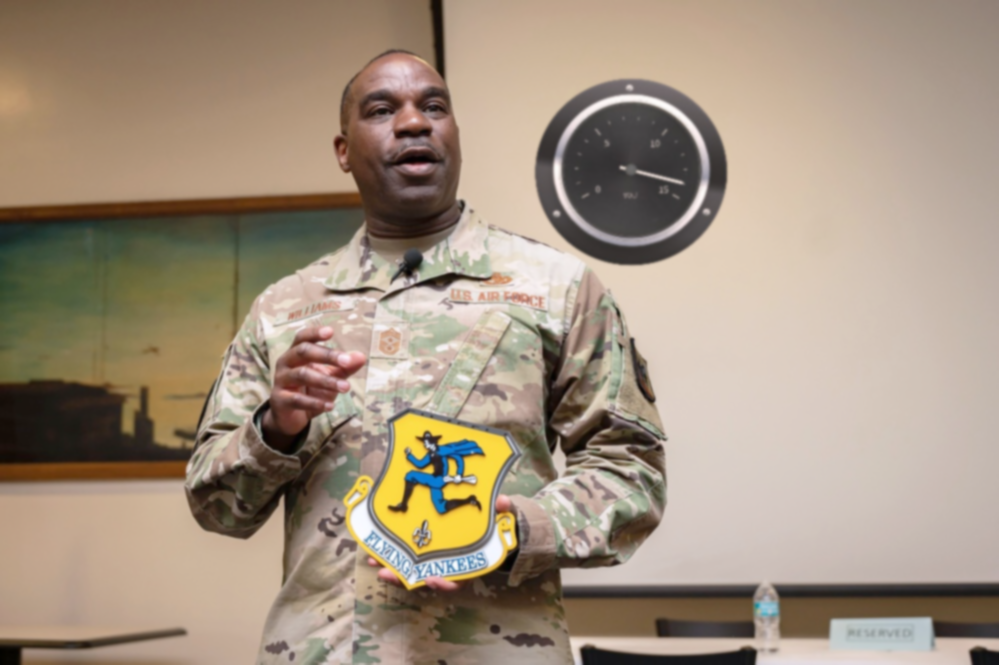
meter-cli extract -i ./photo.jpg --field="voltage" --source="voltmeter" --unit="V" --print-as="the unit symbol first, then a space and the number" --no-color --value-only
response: V 14
